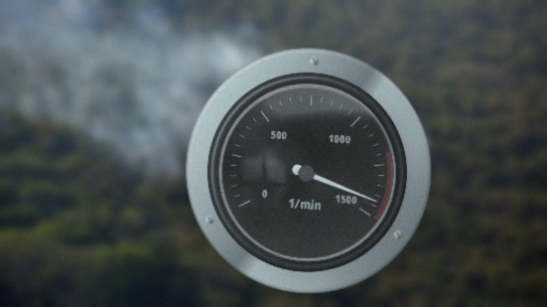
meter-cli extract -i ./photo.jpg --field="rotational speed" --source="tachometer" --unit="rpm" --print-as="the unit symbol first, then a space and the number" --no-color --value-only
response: rpm 1425
